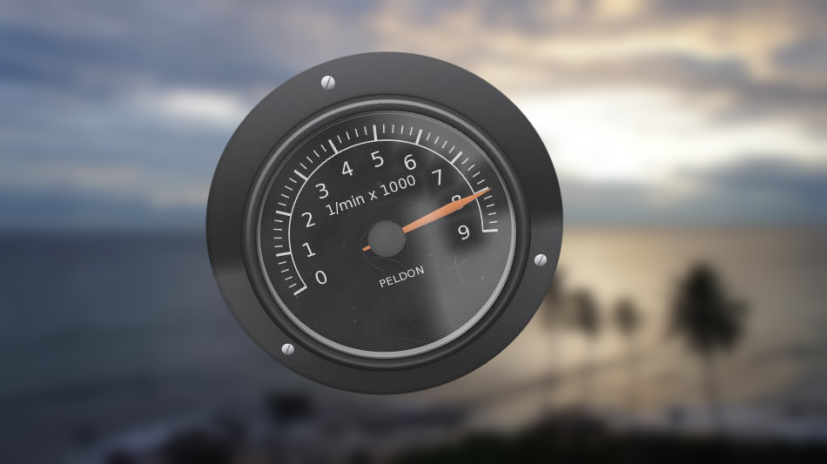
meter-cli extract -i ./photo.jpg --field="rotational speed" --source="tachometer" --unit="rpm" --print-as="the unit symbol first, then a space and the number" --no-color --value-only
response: rpm 8000
